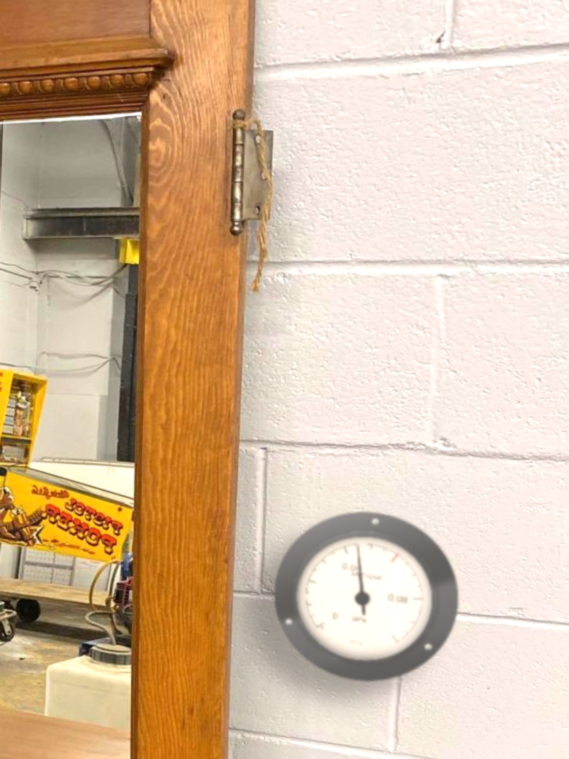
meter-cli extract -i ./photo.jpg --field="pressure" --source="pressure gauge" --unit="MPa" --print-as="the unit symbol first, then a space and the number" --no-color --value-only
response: MPa 0.045
